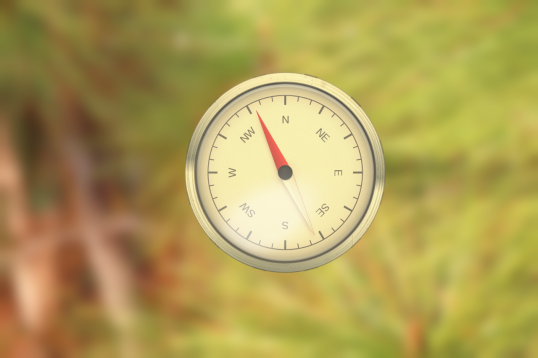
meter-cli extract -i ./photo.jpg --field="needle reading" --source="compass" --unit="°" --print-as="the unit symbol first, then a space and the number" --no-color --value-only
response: ° 335
